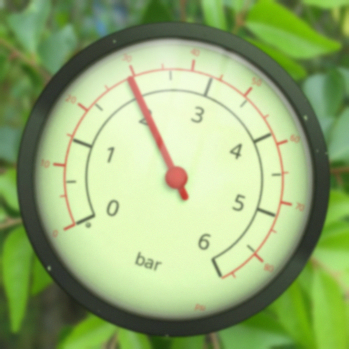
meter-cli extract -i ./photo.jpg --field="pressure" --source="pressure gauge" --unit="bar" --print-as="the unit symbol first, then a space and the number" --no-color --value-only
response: bar 2
